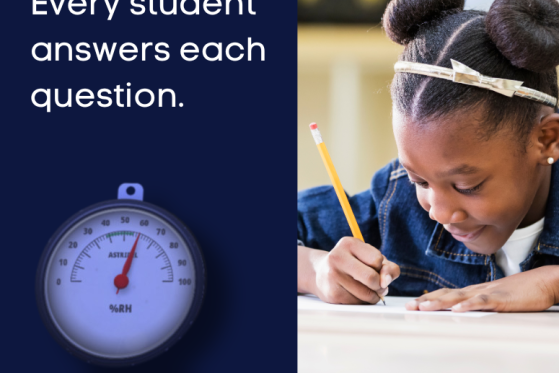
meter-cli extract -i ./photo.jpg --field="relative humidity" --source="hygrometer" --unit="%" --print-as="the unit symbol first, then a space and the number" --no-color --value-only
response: % 60
